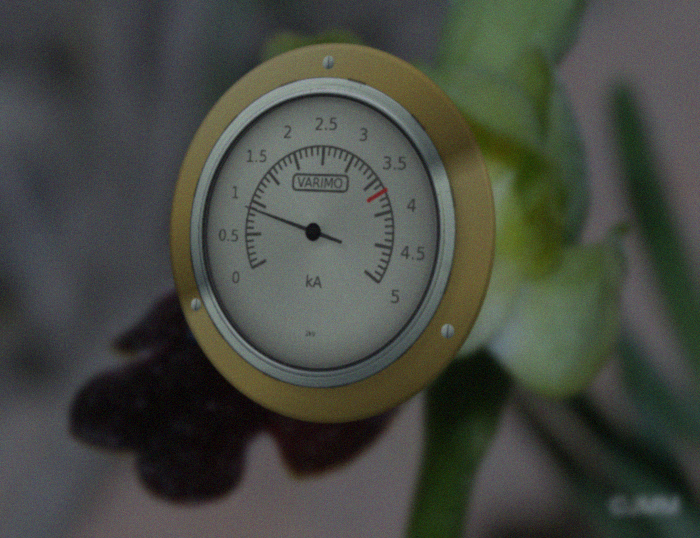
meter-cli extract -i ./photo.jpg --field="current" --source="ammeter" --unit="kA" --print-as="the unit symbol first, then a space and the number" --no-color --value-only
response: kA 0.9
